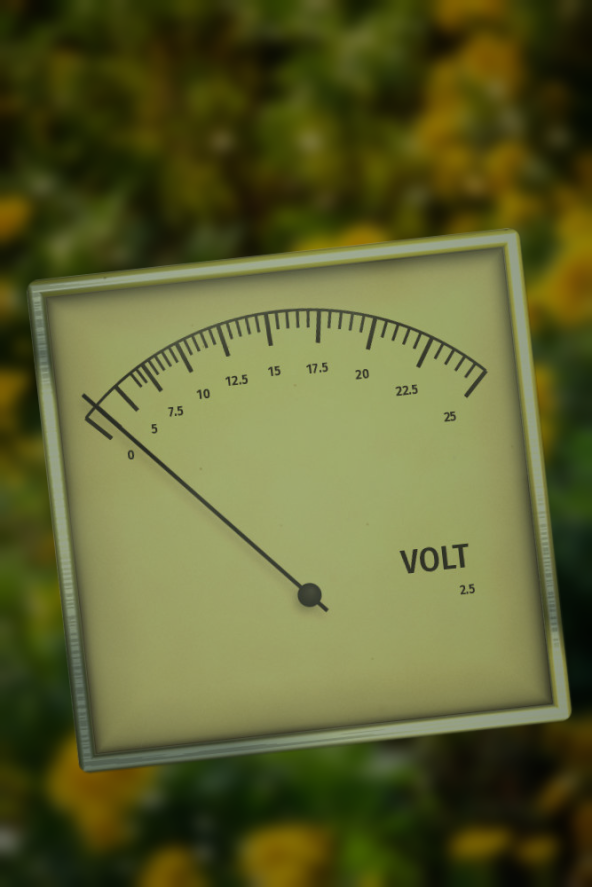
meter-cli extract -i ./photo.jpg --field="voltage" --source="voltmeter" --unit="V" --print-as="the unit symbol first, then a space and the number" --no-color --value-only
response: V 2.5
